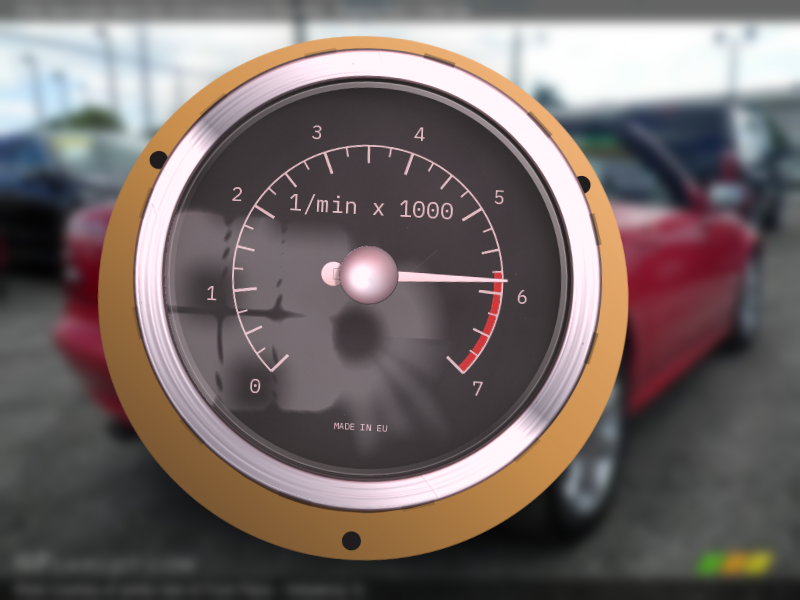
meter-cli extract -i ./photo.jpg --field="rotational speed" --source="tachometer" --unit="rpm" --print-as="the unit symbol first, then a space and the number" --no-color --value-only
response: rpm 5875
